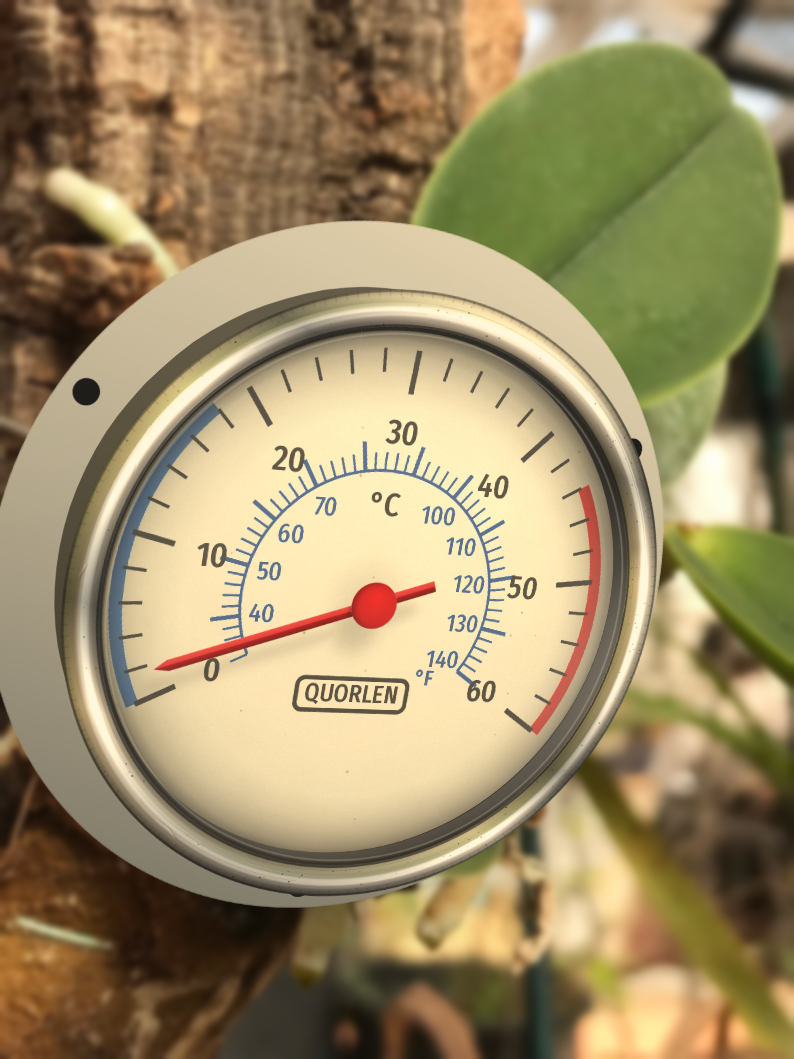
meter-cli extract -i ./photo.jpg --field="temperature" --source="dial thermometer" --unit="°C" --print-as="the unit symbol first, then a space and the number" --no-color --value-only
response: °C 2
